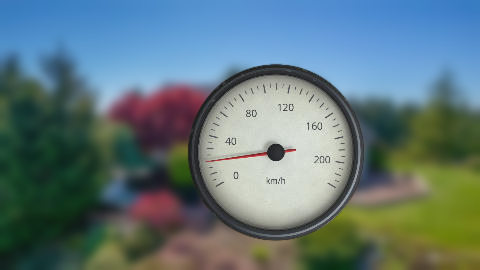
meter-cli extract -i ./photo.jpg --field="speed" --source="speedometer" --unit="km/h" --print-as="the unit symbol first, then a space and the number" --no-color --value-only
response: km/h 20
